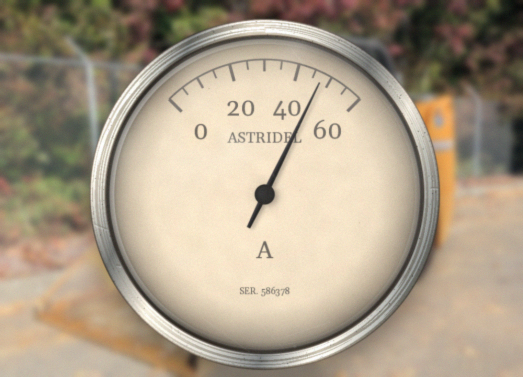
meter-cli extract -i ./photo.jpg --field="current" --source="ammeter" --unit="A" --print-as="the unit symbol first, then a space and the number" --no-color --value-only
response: A 47.5
